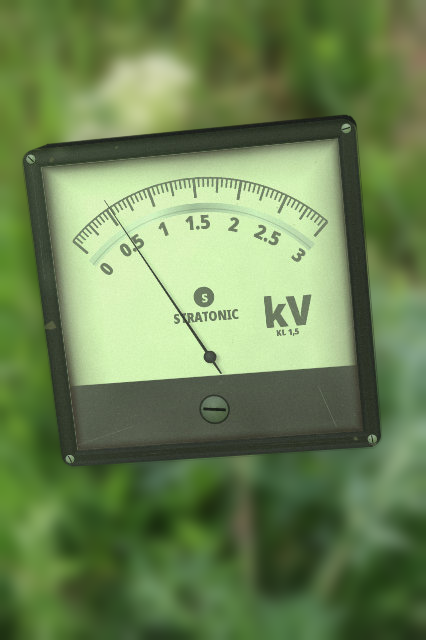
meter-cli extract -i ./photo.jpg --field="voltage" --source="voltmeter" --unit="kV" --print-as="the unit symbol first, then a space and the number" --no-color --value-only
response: kV 0.55
